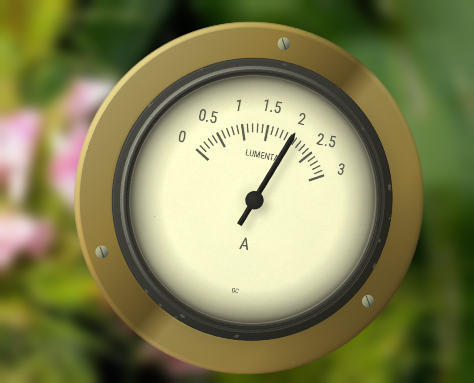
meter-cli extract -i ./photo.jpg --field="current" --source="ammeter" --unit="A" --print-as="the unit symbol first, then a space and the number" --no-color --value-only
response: A 2
